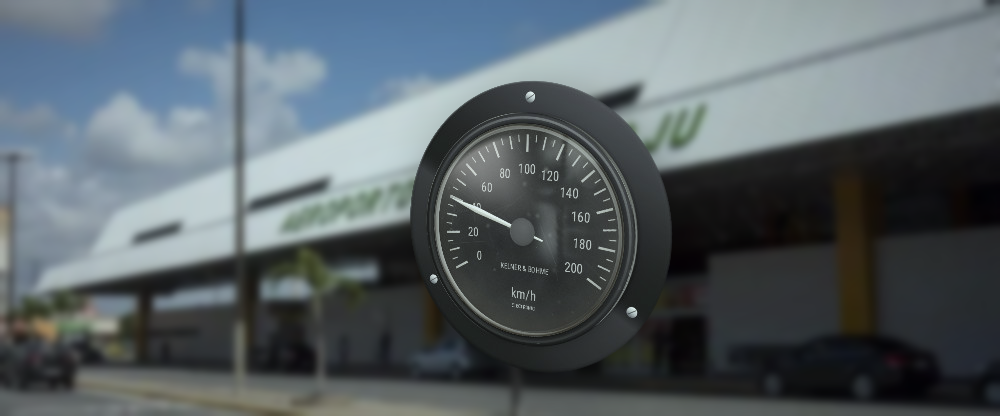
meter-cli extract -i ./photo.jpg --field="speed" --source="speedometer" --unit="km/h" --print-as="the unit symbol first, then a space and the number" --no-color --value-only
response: km/h 40
